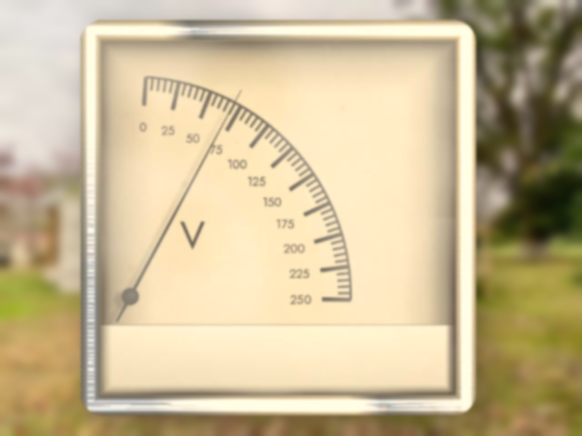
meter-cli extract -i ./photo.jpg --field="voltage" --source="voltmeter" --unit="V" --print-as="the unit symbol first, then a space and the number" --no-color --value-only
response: V 70
